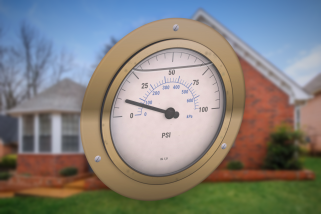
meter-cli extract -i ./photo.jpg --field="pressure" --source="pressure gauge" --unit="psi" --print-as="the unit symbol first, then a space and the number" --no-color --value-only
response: psi 10
